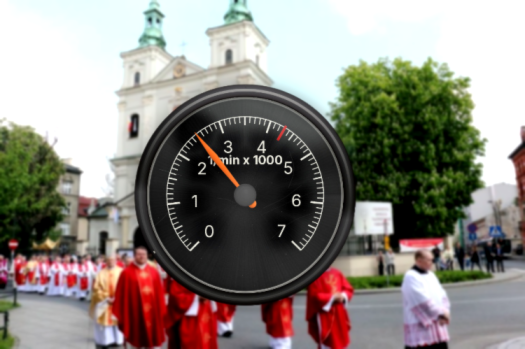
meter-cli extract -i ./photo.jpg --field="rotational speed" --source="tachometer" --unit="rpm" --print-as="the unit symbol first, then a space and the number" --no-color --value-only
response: rpm 2500
